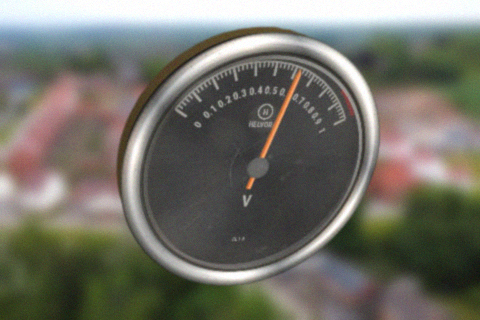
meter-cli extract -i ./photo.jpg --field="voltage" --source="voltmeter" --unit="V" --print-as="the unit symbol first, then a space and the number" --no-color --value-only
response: V 0.6
